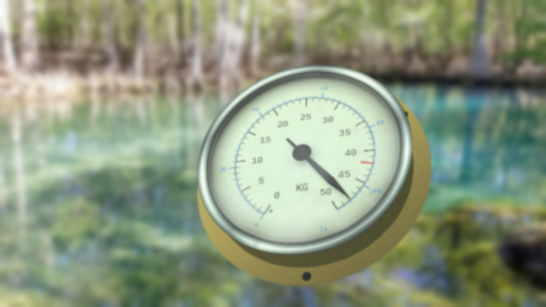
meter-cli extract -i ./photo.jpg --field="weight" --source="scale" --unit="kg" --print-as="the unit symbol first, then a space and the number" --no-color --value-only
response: kg 48
